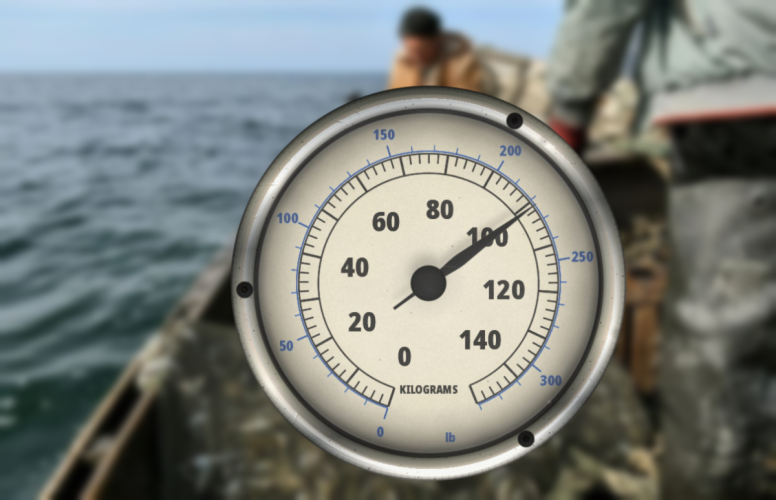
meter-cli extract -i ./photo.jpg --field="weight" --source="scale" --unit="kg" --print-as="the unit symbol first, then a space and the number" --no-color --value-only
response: kg 101
